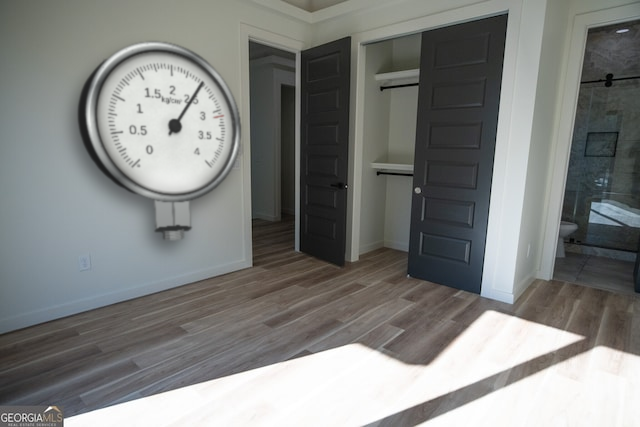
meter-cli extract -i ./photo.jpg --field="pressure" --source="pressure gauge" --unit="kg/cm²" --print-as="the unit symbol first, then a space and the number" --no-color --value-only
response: kg/cm² 2.5
